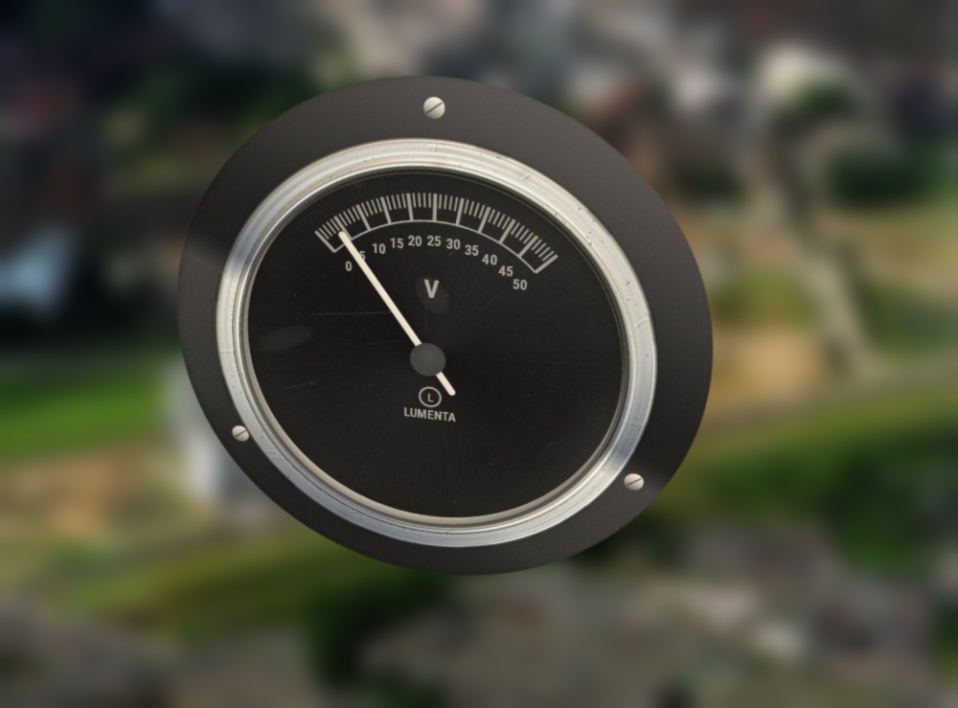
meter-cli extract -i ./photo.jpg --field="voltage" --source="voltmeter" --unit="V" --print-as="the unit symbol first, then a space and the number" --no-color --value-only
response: V 5
